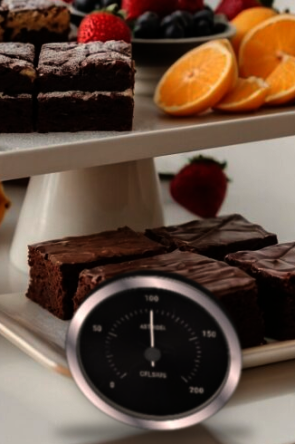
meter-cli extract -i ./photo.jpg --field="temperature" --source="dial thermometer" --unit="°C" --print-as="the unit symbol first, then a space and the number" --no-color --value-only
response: °C 100
